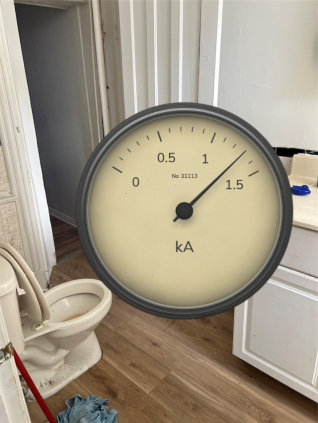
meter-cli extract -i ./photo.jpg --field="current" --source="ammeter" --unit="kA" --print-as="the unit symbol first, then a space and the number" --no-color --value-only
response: kA 1.3
